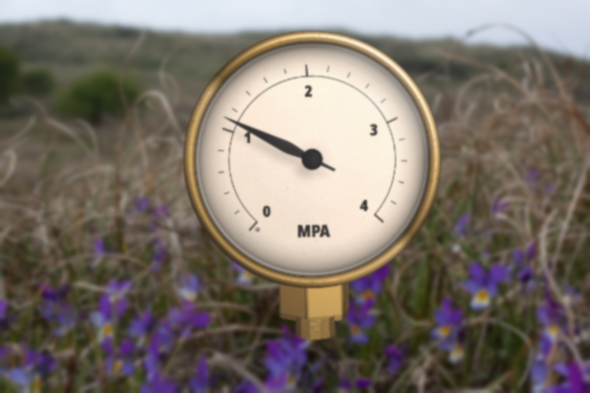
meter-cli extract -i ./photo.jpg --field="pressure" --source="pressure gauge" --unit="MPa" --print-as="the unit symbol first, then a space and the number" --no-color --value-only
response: MPa 1.1
